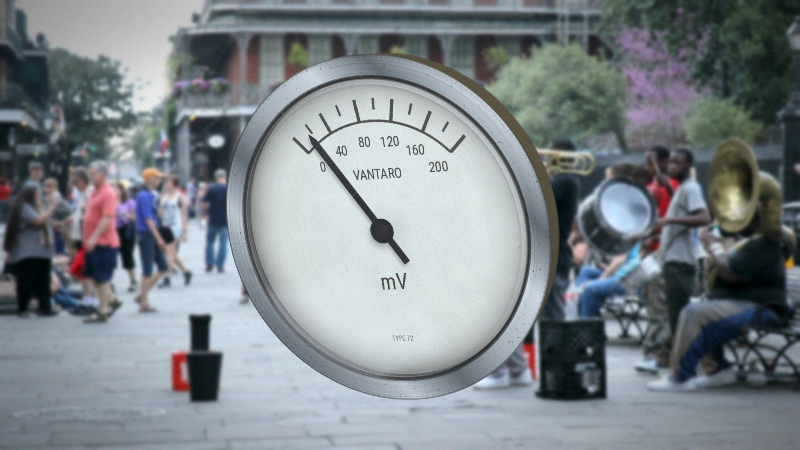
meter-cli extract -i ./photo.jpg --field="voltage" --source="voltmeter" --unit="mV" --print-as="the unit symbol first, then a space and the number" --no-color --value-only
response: mV 20
